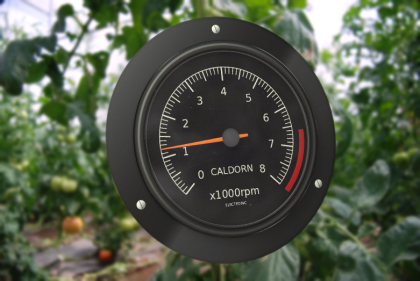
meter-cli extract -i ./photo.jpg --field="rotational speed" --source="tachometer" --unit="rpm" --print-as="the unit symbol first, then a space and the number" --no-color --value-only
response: rpm 1200
